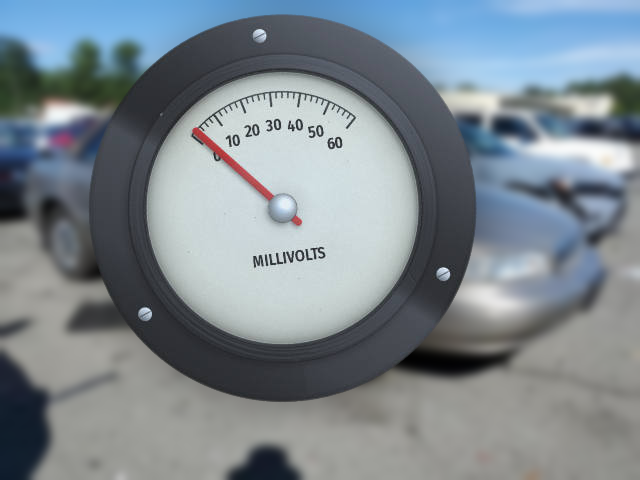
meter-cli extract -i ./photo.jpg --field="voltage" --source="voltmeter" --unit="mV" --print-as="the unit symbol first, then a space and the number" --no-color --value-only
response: mV 2
